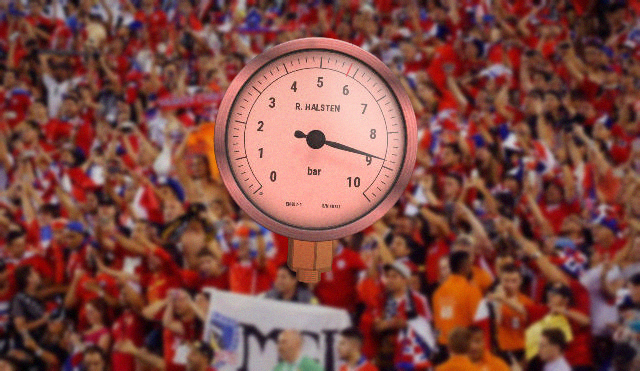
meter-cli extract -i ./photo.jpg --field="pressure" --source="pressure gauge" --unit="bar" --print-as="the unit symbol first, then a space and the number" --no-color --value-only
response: bar 8.8
